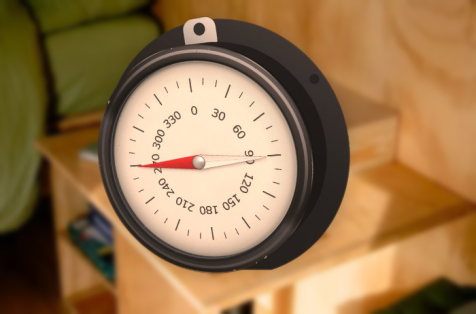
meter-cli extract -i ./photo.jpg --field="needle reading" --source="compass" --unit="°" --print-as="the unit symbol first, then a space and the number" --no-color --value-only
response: ° 270
